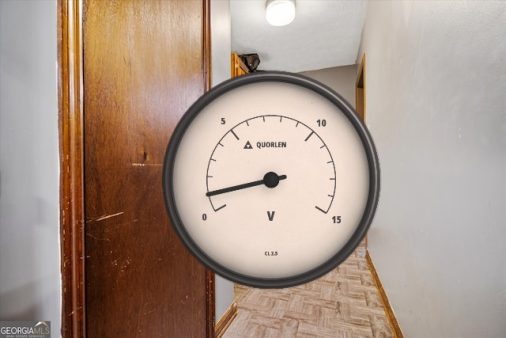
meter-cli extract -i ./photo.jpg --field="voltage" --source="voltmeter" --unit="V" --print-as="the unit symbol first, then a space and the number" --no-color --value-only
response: V 1
